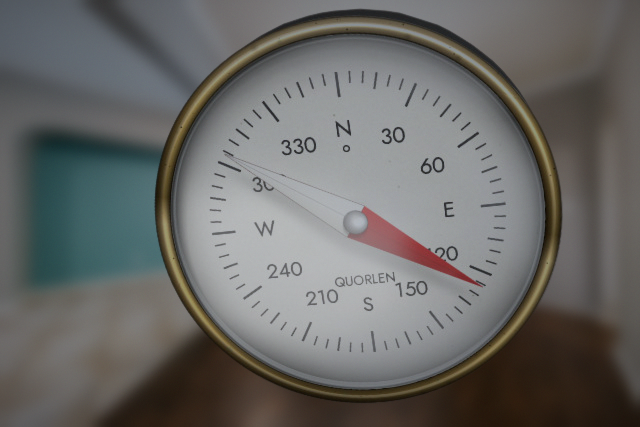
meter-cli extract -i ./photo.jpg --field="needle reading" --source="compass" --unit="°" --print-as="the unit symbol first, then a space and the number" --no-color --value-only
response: ° 125
